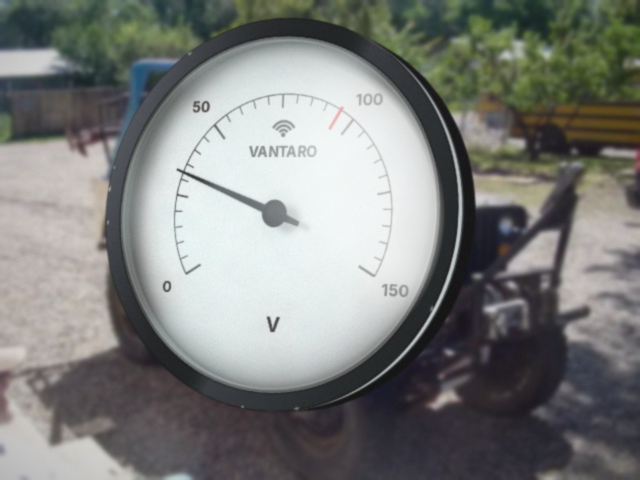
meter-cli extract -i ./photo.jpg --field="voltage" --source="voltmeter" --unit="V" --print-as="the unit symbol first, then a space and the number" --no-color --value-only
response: V 32.5
